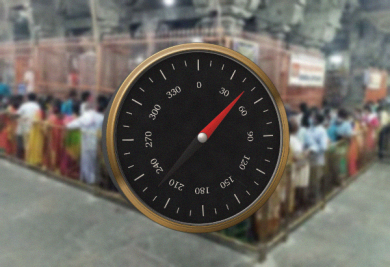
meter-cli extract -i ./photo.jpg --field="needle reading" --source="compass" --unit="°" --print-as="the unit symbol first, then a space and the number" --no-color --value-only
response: ° 45
